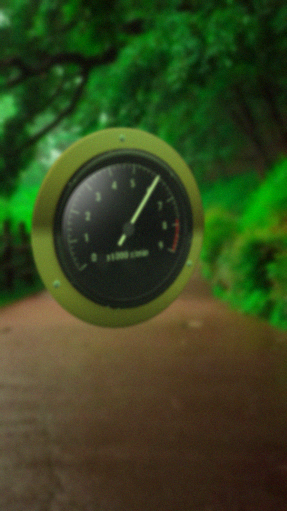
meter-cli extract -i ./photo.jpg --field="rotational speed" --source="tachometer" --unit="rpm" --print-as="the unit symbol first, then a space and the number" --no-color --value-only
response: rpm 6000
